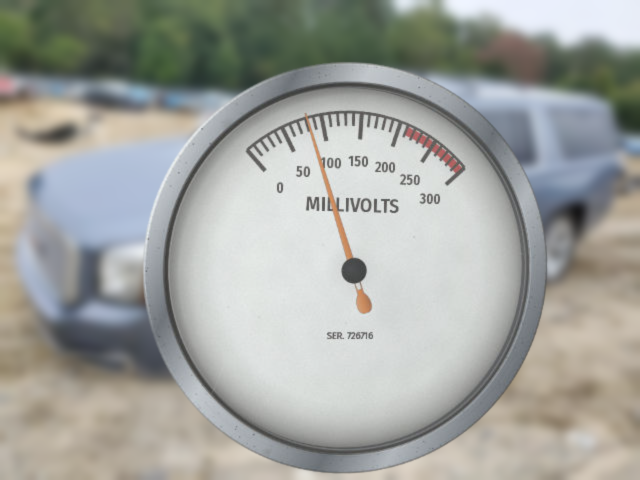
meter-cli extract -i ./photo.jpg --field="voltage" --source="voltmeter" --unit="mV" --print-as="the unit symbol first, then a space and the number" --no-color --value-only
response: mV 80
